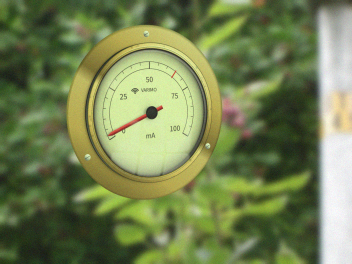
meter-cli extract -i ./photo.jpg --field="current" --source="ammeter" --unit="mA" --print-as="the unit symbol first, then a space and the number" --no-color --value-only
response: mA 2.5
